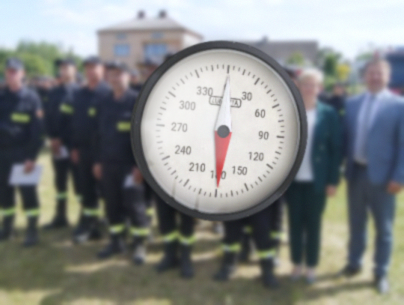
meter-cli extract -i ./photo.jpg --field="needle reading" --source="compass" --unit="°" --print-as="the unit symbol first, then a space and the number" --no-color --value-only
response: ° 180
